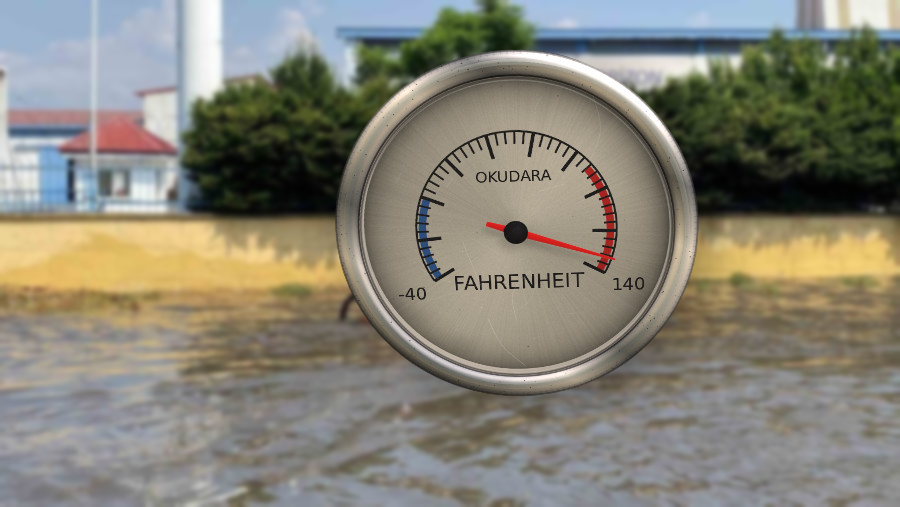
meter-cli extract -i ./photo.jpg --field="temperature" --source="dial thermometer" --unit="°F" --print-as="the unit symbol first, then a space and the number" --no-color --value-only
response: °F 132
